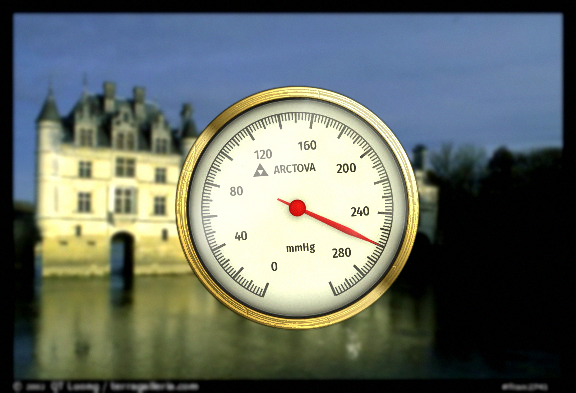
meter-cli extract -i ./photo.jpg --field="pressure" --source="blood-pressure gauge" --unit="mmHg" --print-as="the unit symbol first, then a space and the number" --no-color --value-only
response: mmHg 260
